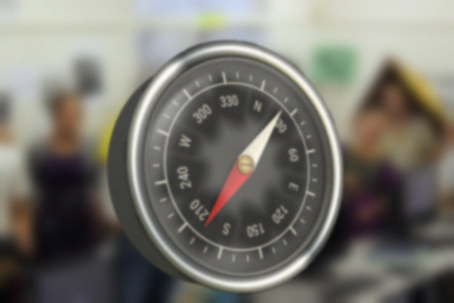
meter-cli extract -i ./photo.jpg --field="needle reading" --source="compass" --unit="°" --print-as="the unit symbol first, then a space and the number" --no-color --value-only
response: ° 200
